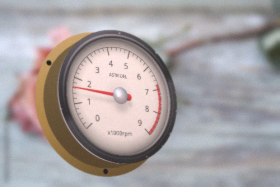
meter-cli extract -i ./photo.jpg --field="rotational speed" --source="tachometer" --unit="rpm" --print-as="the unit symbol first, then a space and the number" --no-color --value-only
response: rpm 1600
